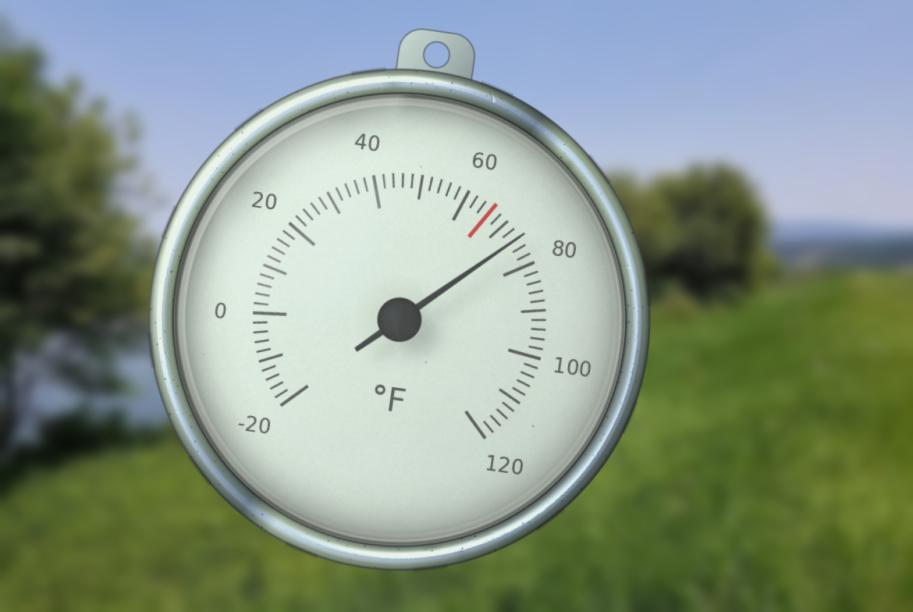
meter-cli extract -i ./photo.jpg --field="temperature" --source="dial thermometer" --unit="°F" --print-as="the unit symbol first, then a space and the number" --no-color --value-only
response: °F 74
